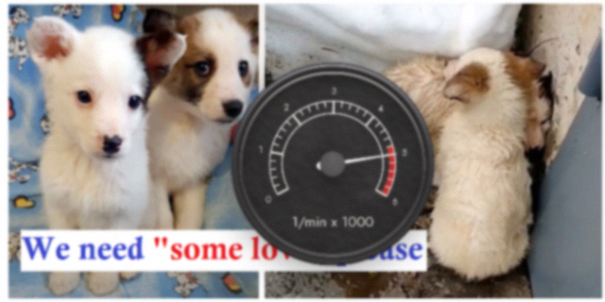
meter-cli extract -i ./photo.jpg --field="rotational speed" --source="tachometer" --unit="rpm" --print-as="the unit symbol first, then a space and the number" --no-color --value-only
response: rpm 5000
